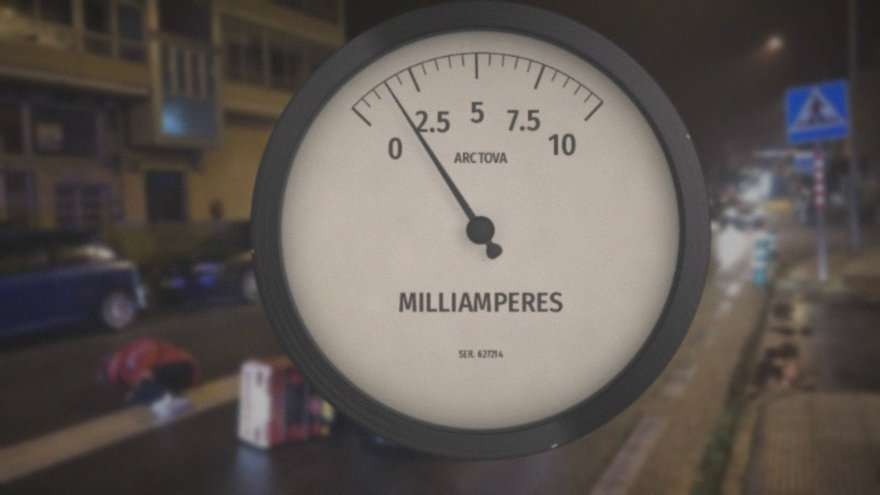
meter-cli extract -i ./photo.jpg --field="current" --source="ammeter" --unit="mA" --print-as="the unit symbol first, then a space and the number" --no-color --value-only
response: mA 1.5
